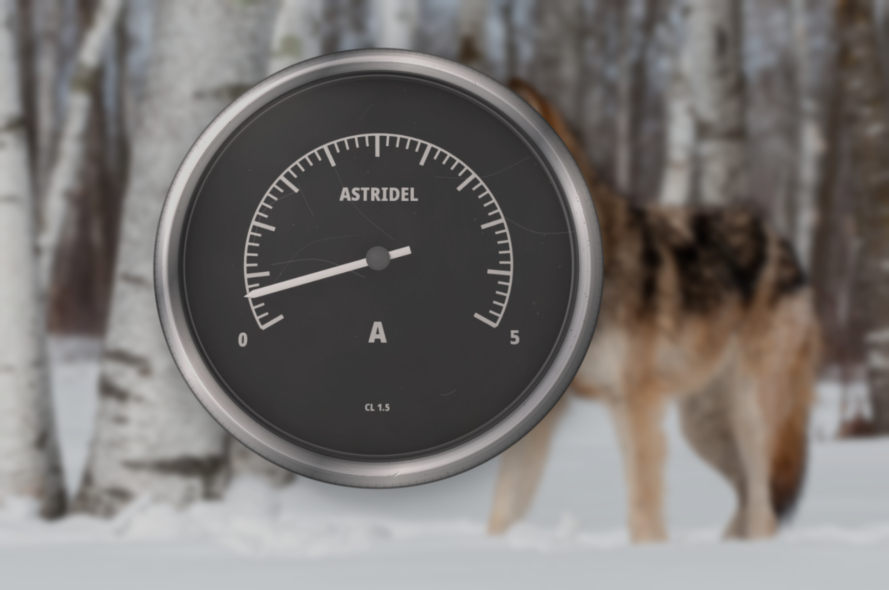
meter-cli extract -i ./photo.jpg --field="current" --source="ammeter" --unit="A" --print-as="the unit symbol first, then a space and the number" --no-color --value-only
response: A 0.3
